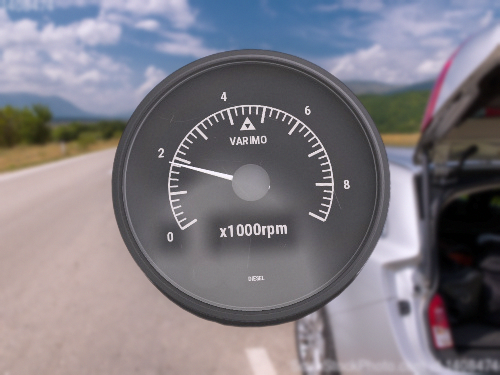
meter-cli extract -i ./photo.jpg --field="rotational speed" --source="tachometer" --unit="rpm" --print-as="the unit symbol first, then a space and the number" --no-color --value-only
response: rpm 1800
